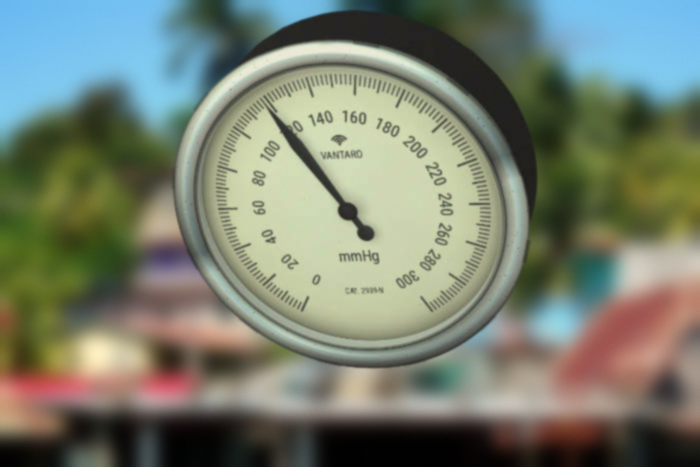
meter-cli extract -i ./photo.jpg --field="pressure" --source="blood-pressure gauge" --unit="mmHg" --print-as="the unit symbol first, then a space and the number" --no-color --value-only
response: mmHg 120
